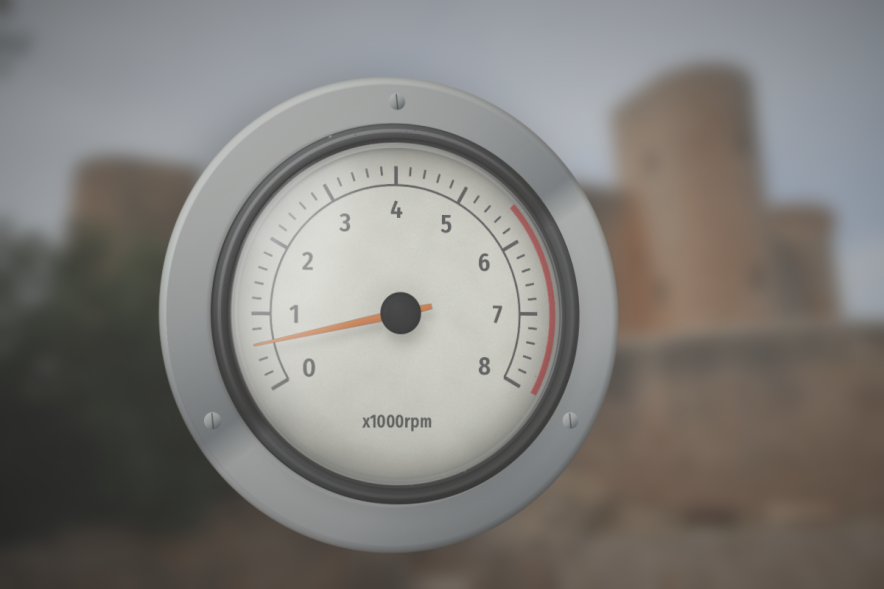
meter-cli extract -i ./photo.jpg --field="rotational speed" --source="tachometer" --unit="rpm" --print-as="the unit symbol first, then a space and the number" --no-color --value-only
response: rpm 600
